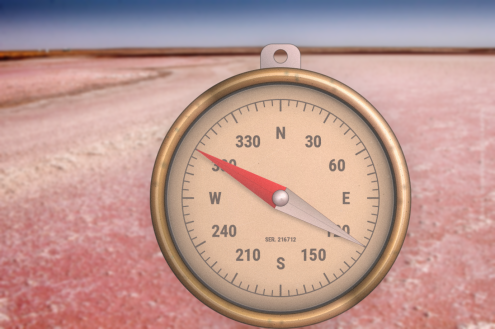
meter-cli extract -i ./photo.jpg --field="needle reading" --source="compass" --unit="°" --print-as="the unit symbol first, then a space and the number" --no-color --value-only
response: ° 300
